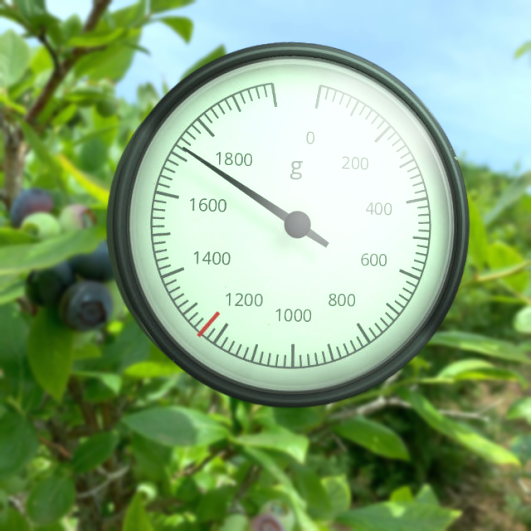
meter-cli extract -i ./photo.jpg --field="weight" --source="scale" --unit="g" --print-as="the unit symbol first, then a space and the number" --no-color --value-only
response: g 1720
